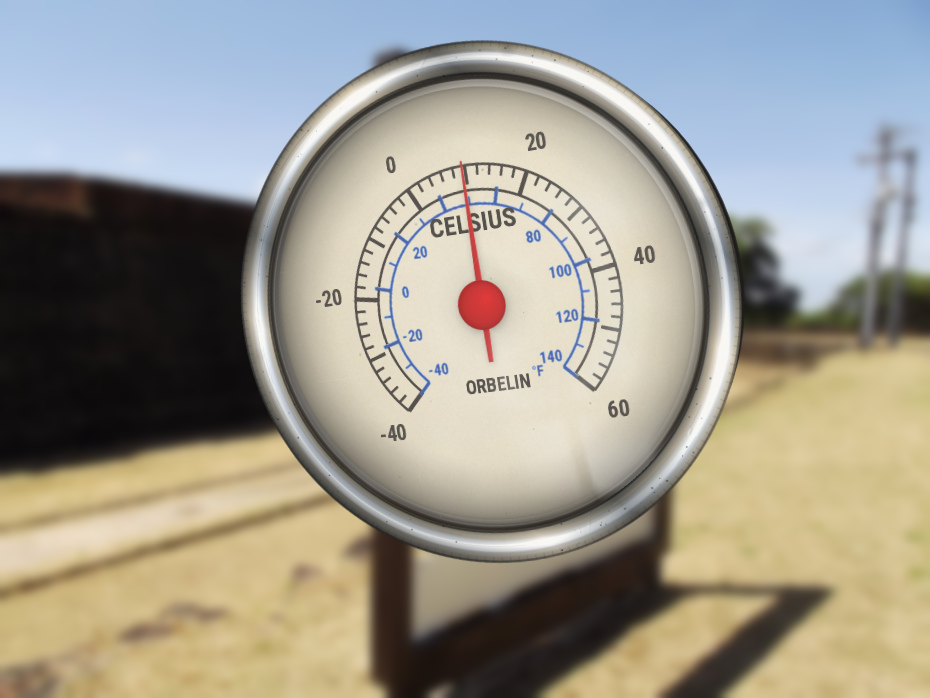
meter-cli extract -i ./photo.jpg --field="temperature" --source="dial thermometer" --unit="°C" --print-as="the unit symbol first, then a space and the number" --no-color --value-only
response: °C 10
